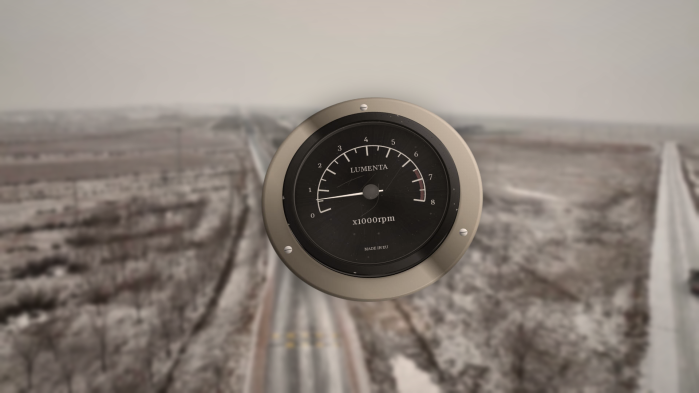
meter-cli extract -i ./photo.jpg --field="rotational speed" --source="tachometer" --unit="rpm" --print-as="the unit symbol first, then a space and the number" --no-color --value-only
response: rpm 500
